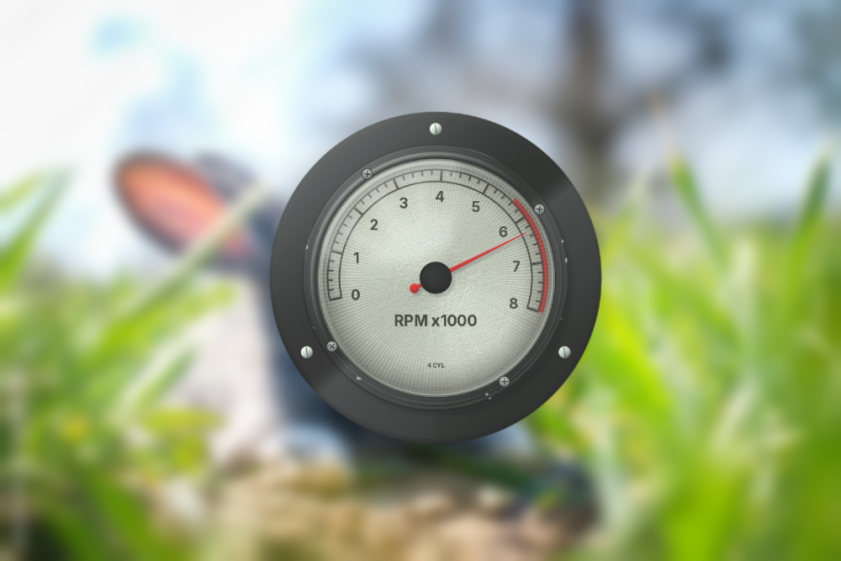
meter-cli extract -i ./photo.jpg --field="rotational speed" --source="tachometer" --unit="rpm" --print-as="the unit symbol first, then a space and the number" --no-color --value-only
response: rpm 6300
